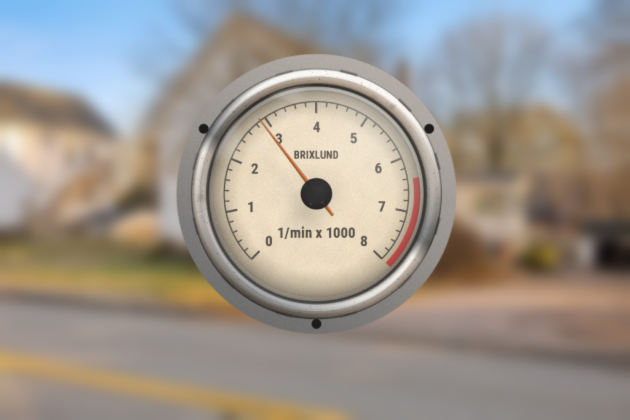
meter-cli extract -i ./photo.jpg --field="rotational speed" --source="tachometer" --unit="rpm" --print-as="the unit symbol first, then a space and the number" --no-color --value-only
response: rpm 2900
